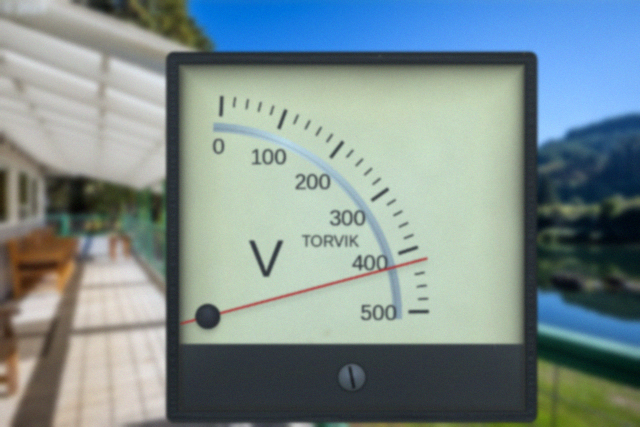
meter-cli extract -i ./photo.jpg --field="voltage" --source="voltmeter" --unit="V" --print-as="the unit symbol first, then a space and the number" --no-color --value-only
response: V 420
